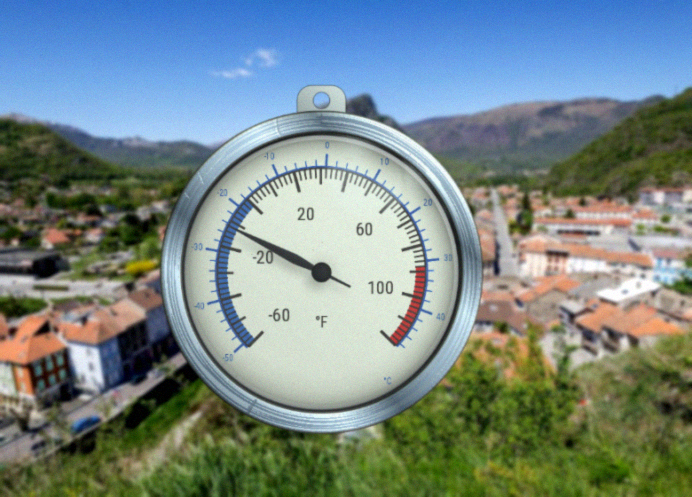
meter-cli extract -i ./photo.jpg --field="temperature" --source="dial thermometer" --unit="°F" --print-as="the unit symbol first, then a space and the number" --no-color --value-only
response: °F -12
